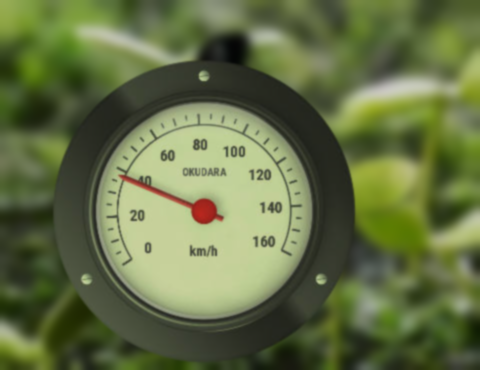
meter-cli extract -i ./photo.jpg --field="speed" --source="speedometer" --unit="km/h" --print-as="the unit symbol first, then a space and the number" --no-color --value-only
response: km/h 37.5
